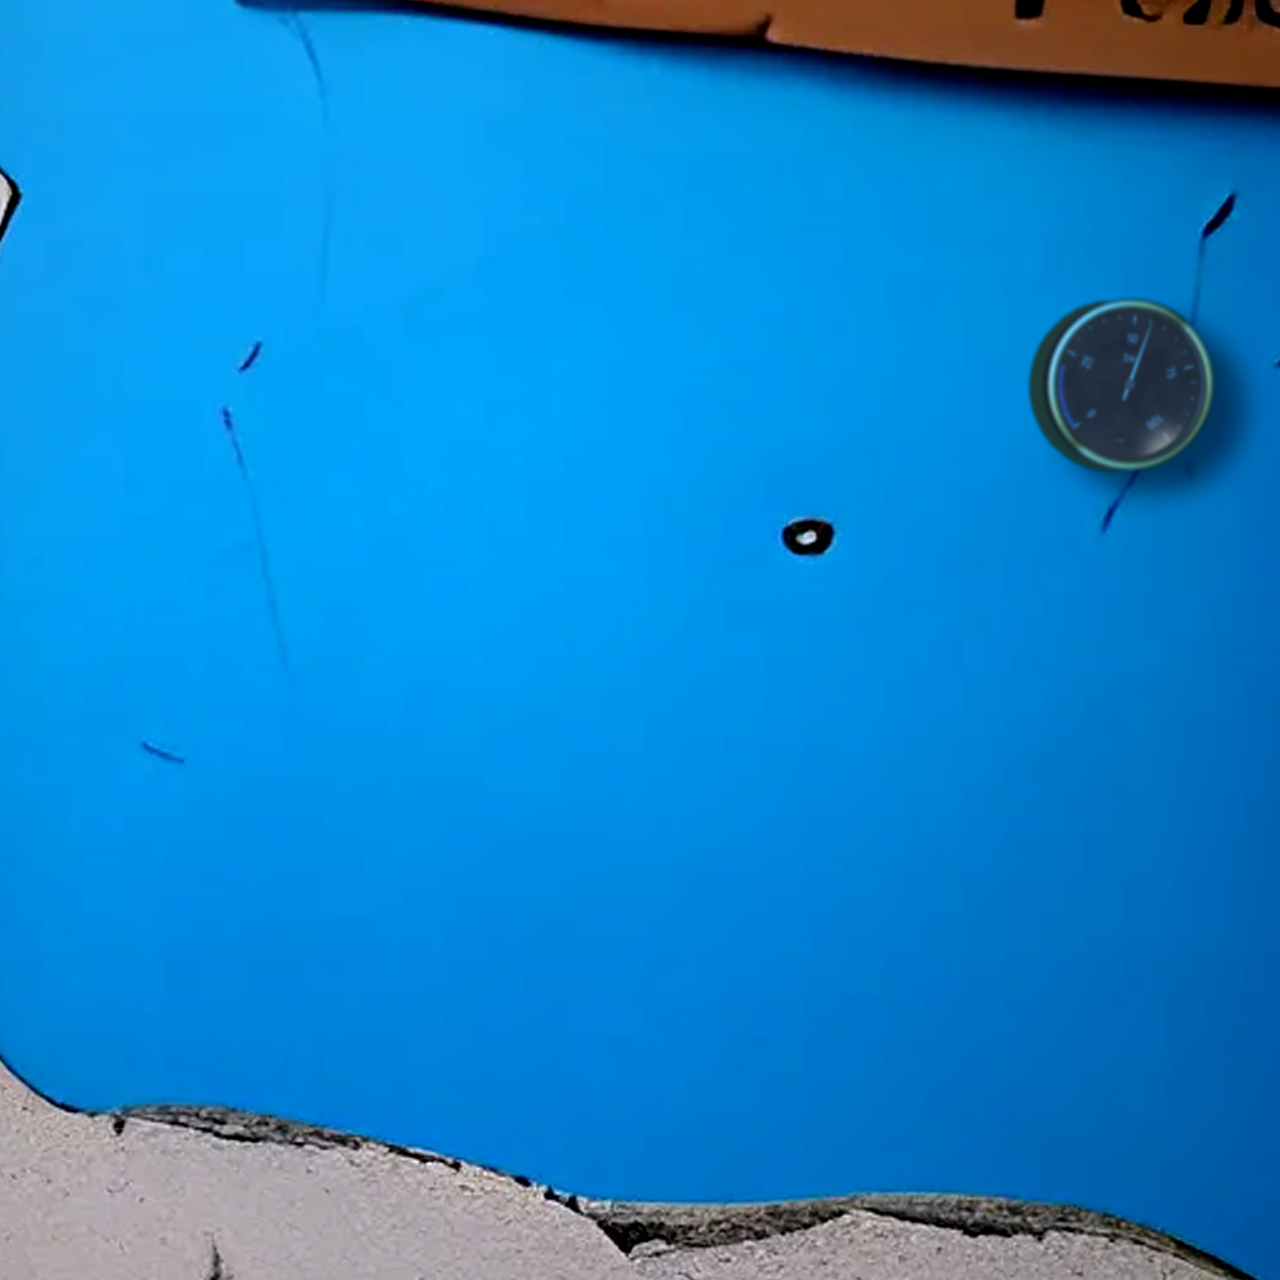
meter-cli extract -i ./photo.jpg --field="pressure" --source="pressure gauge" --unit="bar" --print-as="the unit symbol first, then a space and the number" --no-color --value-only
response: bar 55
